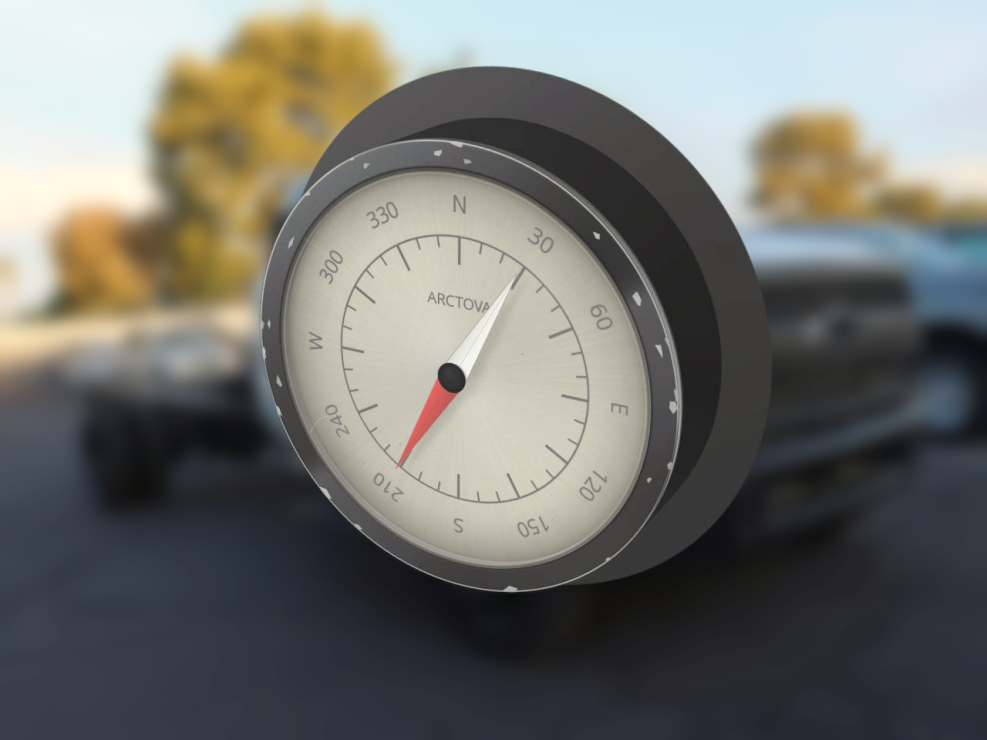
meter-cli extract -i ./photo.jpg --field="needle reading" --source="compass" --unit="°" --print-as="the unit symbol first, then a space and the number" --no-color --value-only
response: ° 210
